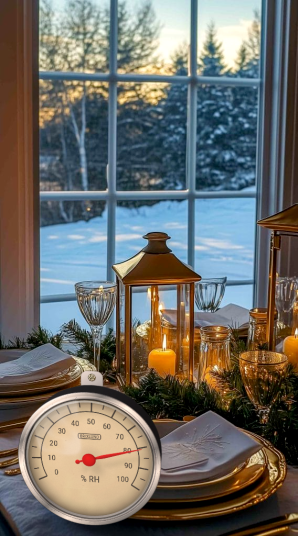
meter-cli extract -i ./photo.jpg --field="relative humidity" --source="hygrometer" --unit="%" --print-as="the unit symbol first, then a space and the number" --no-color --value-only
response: % 80
